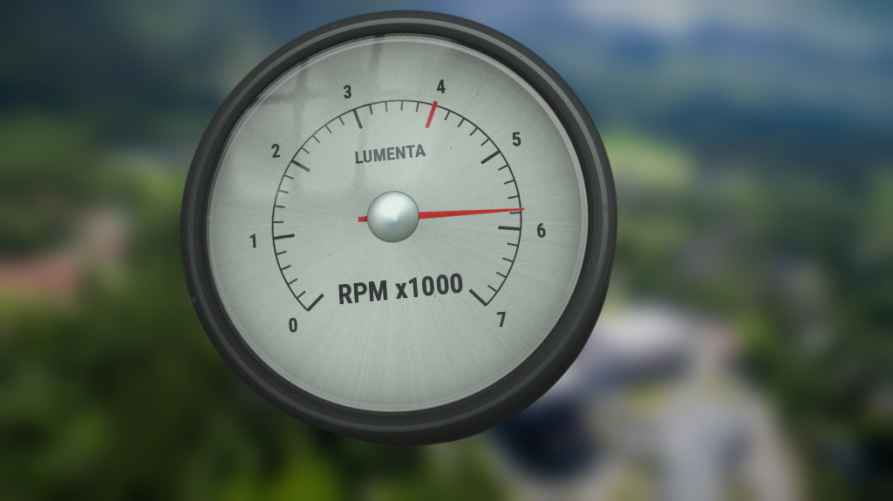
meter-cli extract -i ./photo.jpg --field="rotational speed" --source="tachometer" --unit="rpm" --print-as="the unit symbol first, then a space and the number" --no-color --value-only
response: rpm 5800
